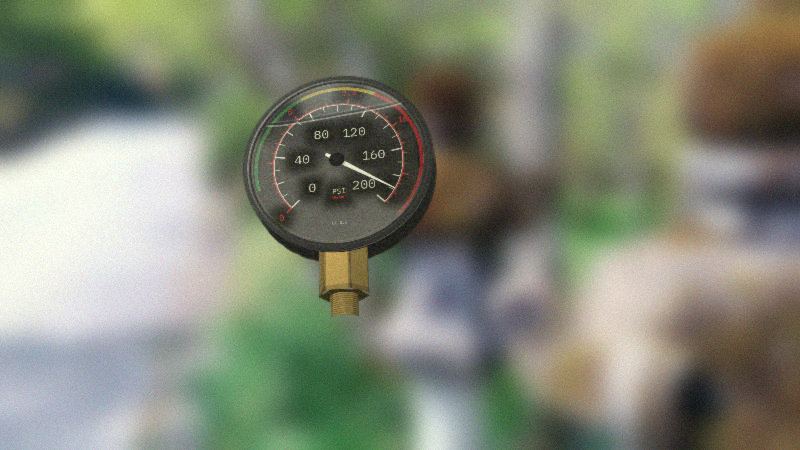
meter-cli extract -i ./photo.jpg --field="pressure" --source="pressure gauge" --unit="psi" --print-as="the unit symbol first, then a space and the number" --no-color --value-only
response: psi 190
